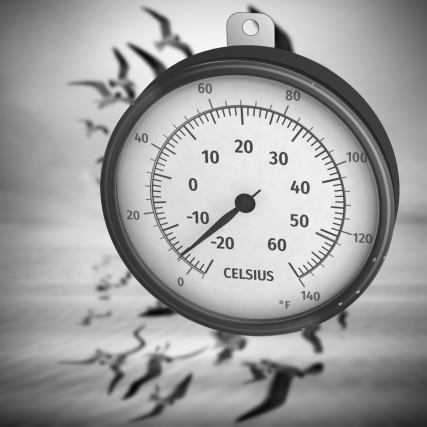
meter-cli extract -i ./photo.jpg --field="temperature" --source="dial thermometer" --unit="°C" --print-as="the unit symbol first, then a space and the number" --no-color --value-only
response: °C -15
